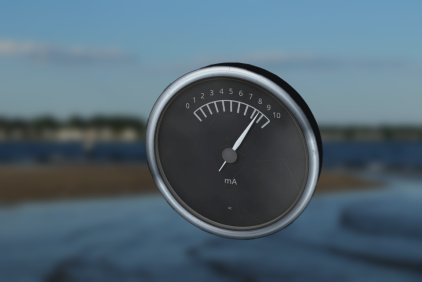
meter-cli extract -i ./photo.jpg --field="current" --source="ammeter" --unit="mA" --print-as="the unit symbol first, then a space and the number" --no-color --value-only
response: mA 8.5
